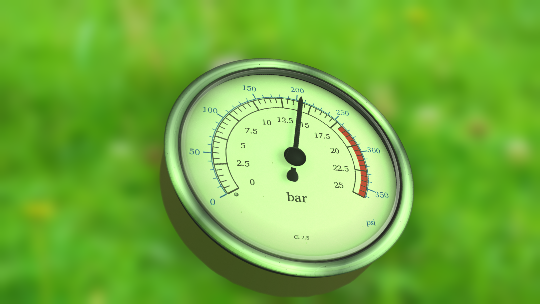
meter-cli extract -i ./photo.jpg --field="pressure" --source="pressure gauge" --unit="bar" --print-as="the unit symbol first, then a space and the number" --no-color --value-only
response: bar 14
